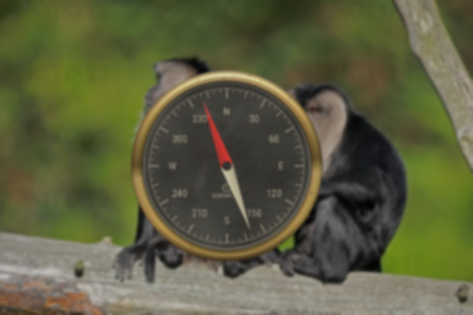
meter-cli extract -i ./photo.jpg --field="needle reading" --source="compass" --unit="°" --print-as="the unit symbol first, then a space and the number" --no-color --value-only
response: ° 340
